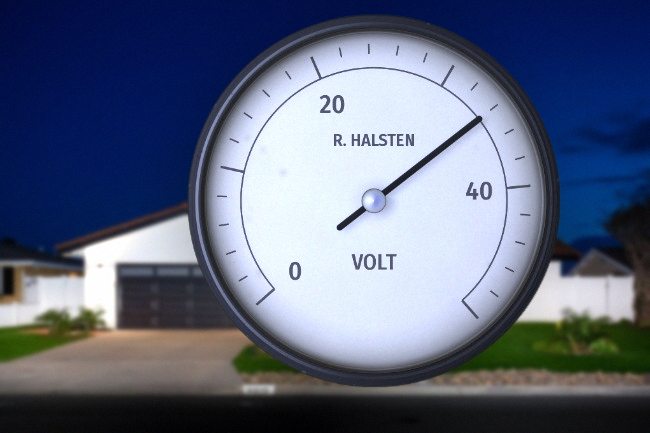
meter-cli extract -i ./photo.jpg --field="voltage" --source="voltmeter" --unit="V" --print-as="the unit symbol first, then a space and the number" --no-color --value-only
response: V 34
